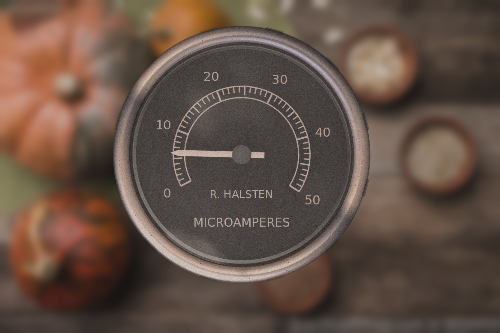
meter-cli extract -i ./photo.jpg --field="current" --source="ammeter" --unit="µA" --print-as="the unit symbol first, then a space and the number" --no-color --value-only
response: µA 6
